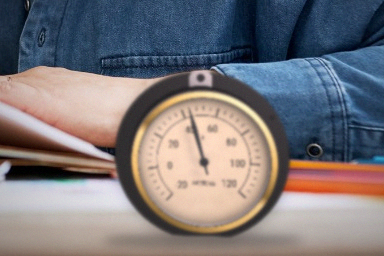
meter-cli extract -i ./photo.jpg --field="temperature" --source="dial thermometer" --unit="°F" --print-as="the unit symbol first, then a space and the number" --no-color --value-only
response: °F 44
